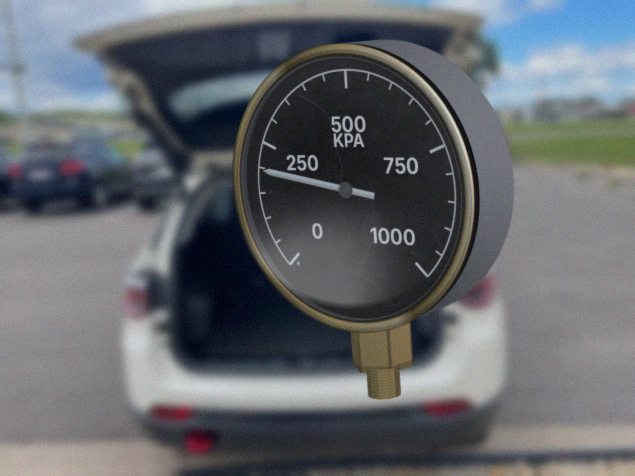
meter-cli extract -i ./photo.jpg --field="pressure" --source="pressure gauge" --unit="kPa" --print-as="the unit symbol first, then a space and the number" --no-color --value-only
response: kPa 200
